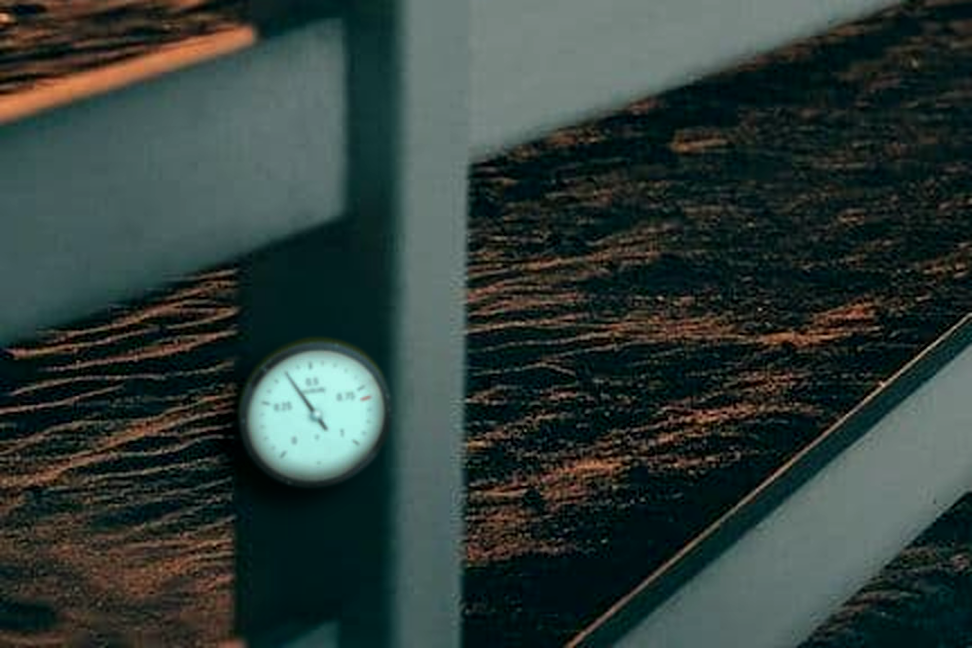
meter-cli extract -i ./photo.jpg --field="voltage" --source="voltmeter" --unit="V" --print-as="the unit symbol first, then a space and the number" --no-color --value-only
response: V 0.4
